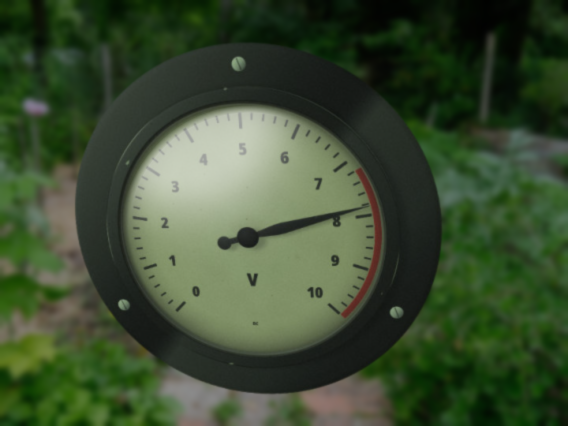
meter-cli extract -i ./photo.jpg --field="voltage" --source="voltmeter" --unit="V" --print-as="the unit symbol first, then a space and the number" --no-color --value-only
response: V 7.8
